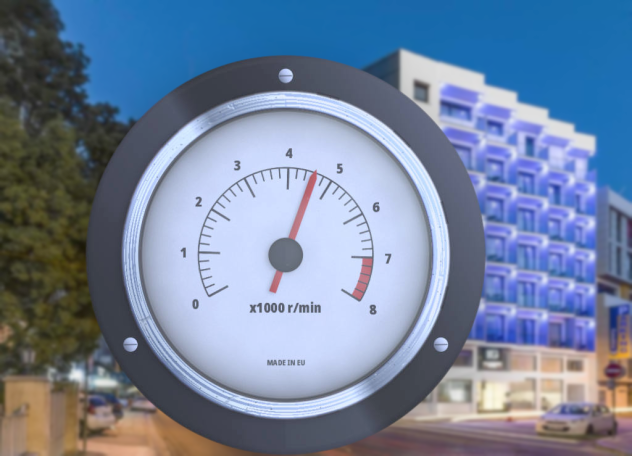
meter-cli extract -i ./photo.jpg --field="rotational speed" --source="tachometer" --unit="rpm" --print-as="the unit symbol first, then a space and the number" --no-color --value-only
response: rpm 4600
